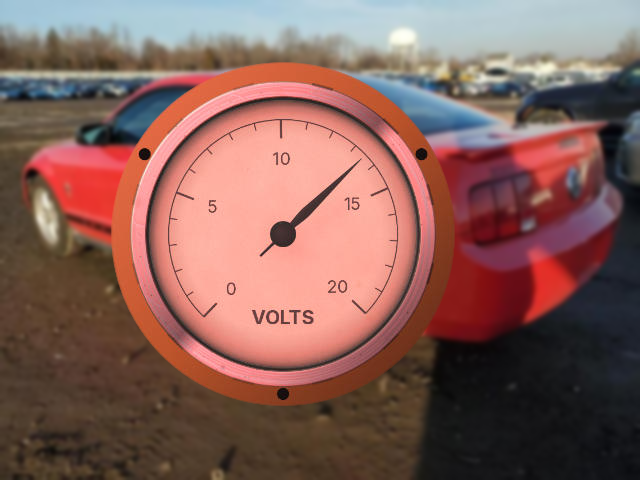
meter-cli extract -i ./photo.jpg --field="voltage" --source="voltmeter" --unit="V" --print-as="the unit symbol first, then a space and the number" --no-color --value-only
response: V 13.5
